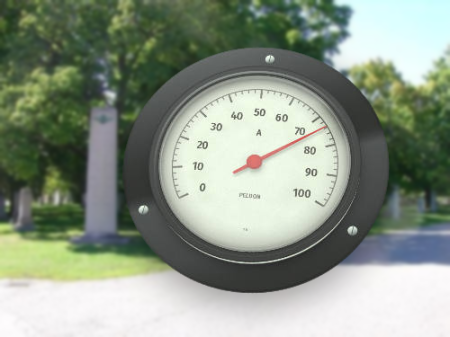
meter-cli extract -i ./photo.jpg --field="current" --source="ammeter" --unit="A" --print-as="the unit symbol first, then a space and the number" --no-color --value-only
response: A 74
